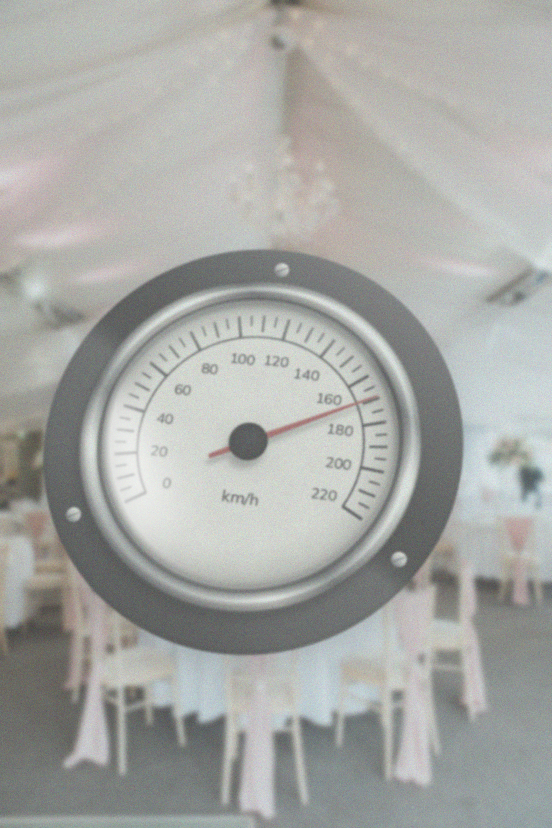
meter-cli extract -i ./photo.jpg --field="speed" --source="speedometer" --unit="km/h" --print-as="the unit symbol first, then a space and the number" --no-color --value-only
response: km/h 170
